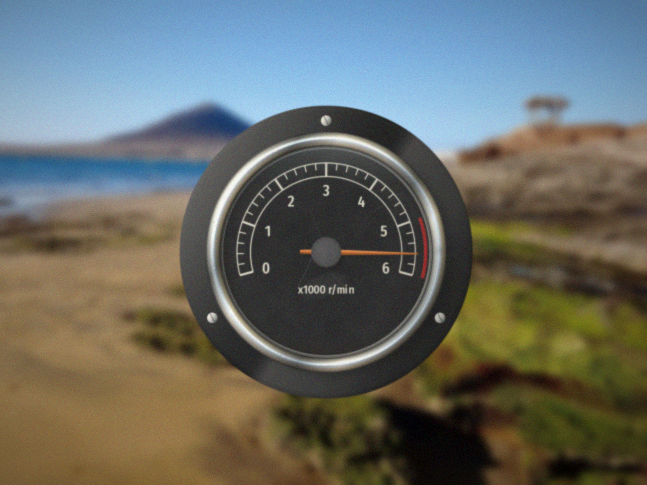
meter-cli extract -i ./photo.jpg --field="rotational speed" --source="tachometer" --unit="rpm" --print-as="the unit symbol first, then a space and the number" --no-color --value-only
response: rpm 5600
